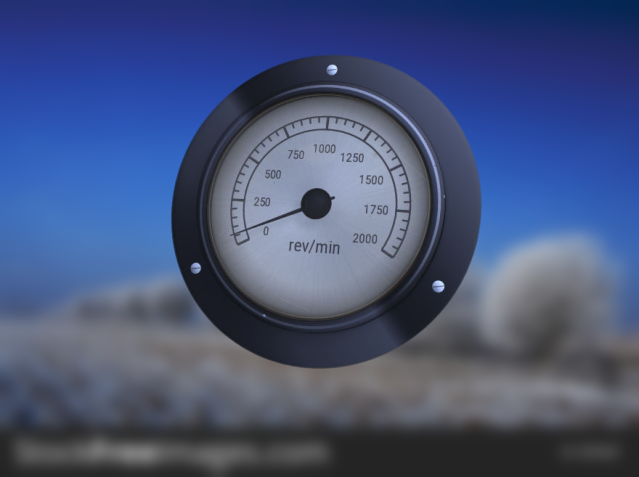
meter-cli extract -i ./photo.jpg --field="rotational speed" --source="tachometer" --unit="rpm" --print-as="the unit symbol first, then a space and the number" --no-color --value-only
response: rpm 50
